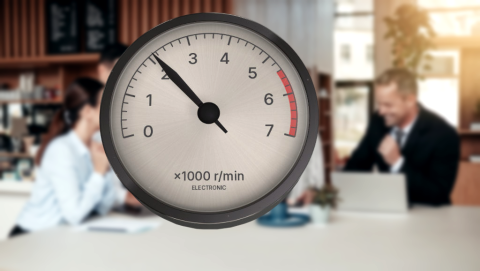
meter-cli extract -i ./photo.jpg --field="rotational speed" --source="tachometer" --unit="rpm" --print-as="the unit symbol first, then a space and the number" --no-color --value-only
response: rpm 2100
